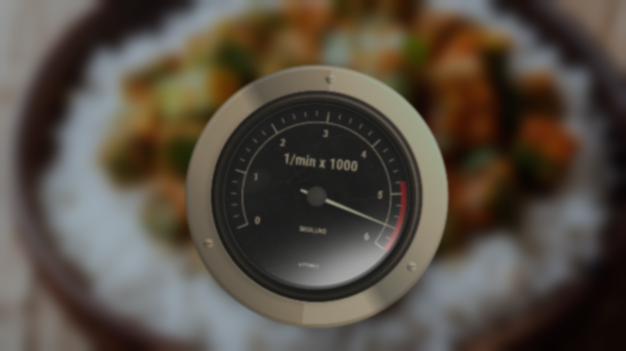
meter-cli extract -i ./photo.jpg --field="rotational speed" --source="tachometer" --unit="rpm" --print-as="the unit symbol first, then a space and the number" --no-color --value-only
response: rpm 5600
